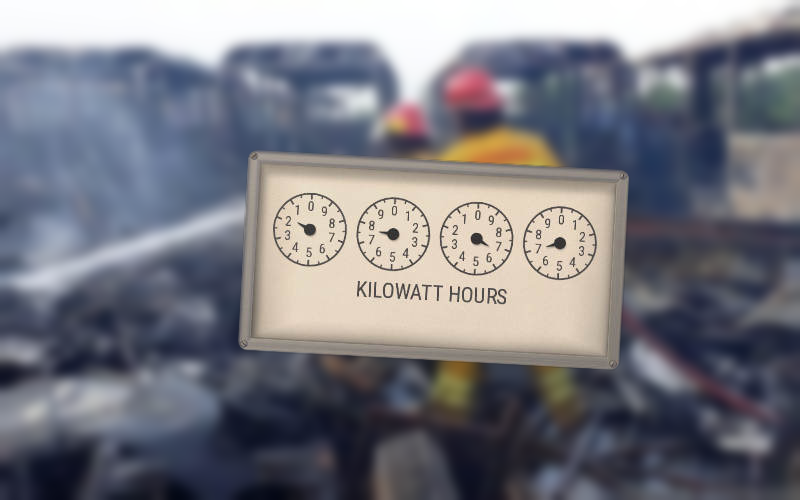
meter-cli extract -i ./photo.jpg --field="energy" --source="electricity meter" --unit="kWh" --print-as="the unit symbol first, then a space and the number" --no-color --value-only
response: kWh 1767
